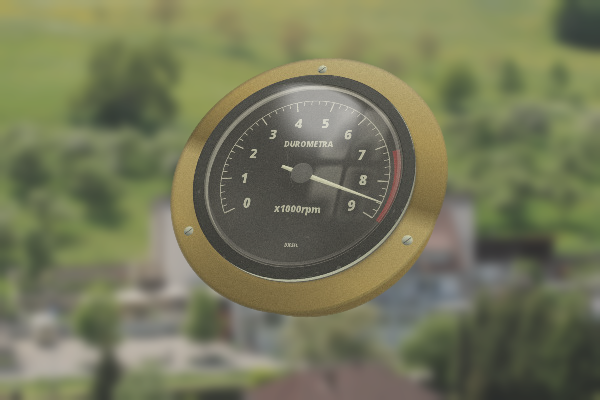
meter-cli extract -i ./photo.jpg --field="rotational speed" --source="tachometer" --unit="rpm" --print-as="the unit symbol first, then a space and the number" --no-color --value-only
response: rpm 8600
